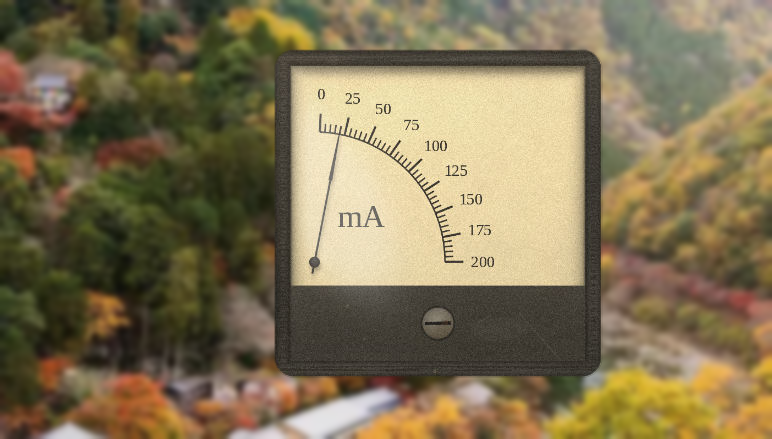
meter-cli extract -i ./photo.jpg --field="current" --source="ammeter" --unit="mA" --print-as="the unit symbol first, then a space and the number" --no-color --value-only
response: mA 20
